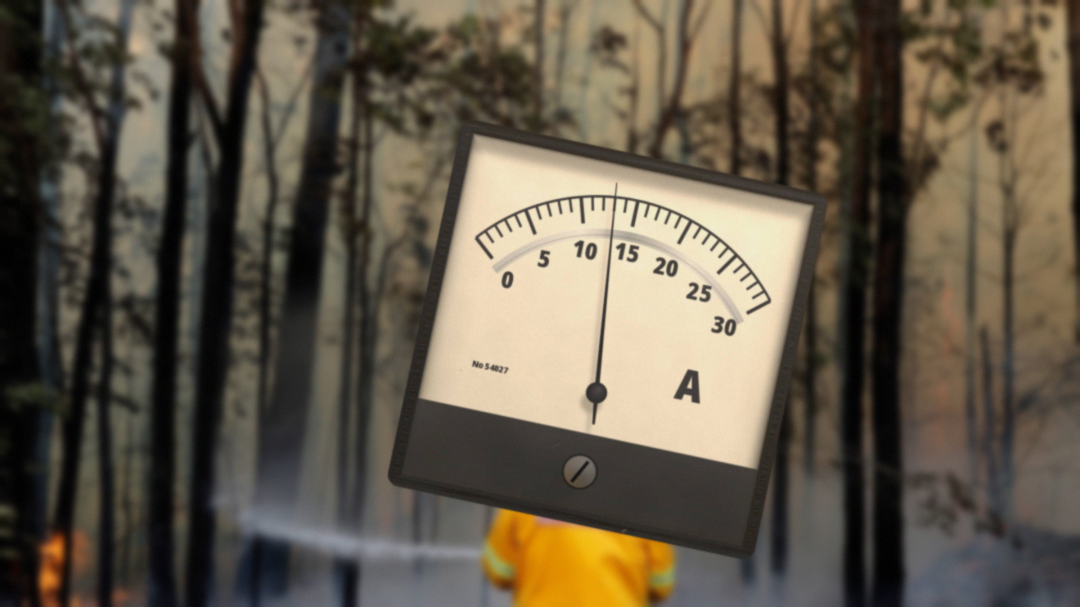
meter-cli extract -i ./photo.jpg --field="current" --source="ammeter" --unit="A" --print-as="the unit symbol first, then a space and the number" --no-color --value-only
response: A 13
